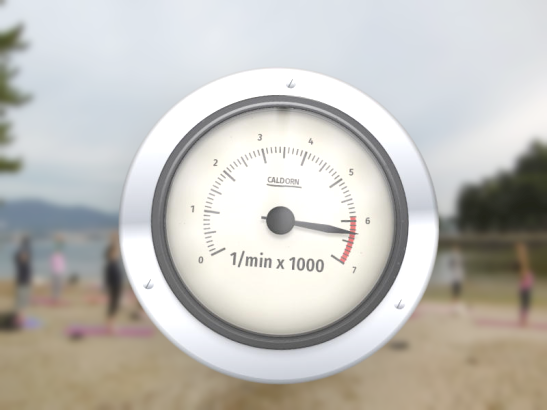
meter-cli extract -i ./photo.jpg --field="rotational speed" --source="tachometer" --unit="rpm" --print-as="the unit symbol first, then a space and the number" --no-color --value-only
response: rpm 6300
